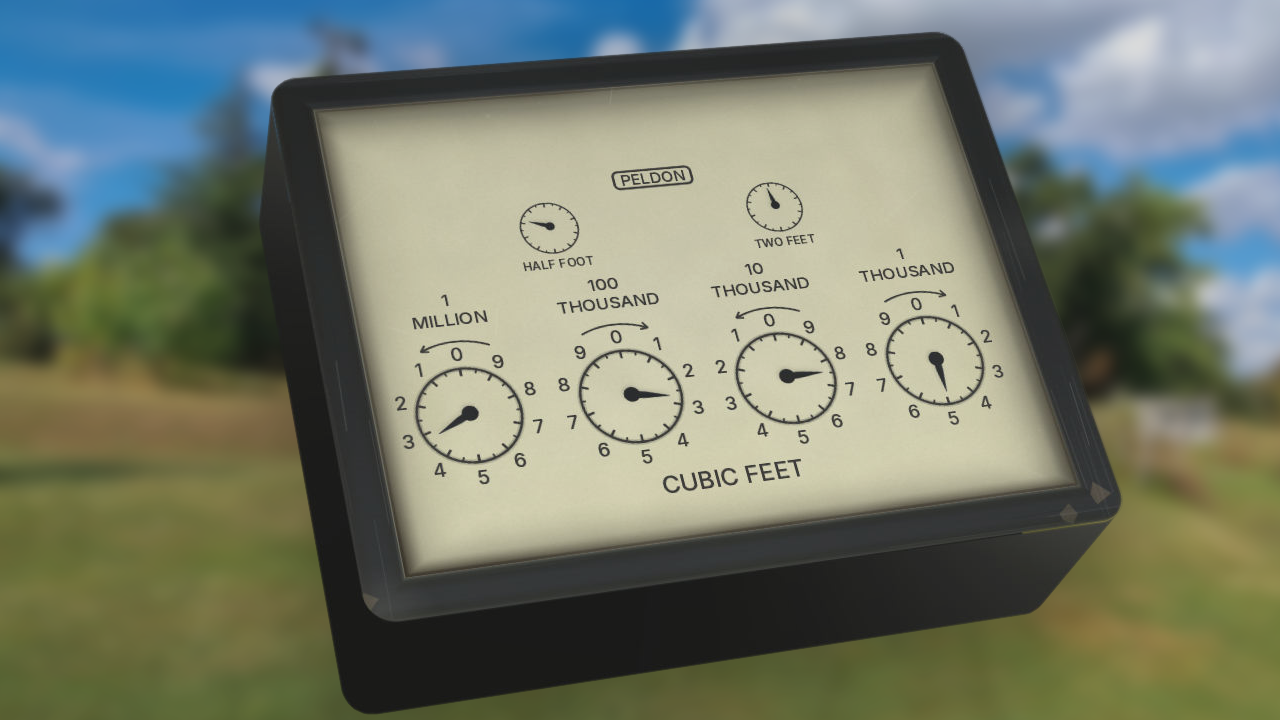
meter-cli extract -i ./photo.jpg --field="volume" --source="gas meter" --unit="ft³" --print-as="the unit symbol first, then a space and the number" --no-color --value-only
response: ft³ 327500
